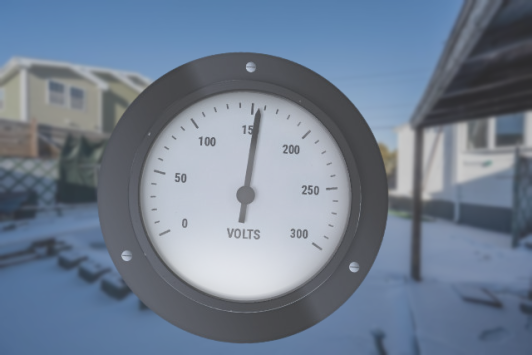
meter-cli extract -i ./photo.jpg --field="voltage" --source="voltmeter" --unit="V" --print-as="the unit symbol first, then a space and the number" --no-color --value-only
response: V 155
